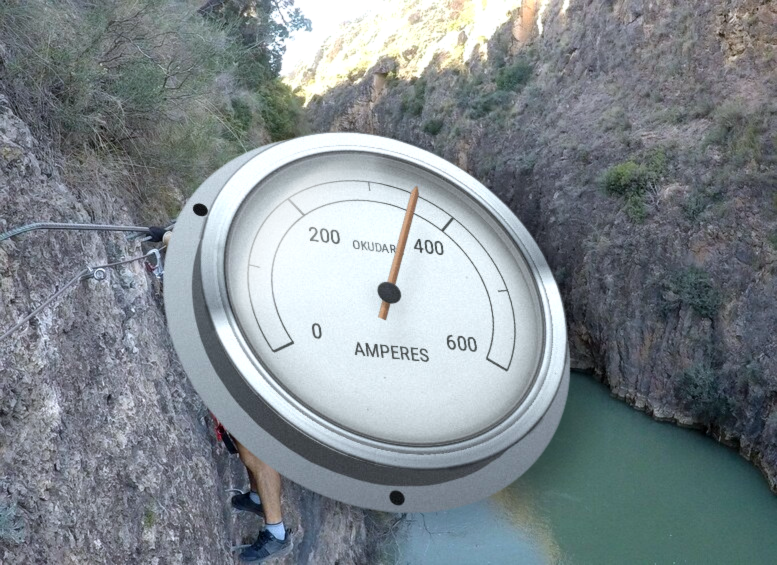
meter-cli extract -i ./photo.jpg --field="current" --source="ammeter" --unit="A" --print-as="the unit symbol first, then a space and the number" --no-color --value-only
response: A 350
